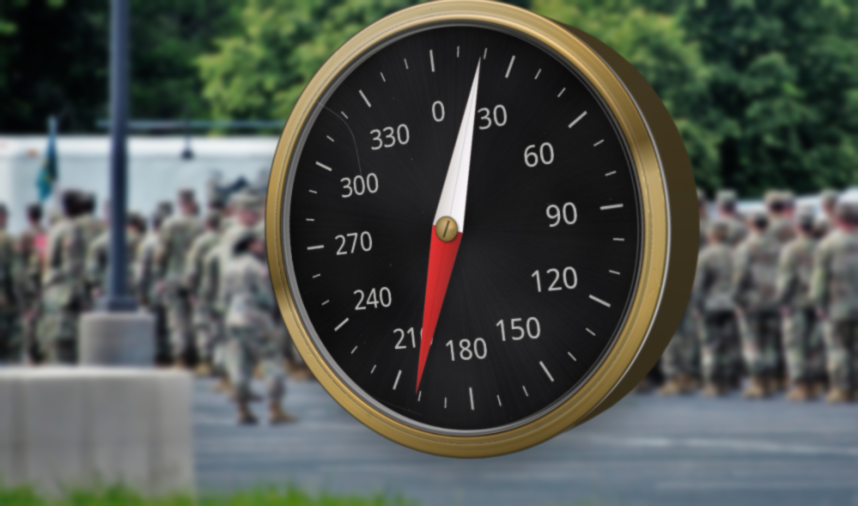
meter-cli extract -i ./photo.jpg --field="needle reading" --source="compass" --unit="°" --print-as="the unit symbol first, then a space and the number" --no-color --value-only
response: ° 200
